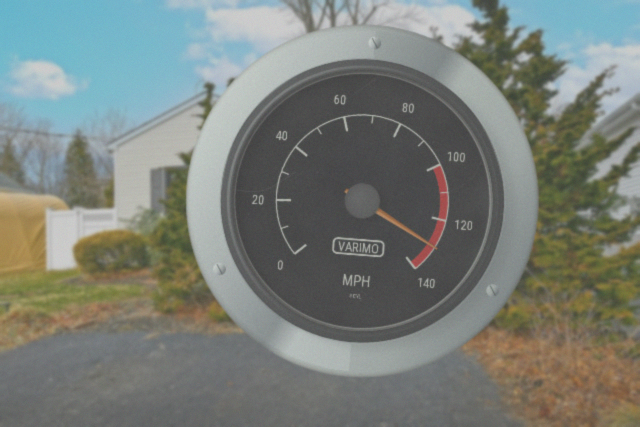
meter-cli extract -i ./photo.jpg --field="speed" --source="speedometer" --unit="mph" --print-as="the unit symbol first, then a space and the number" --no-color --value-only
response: mph 130
